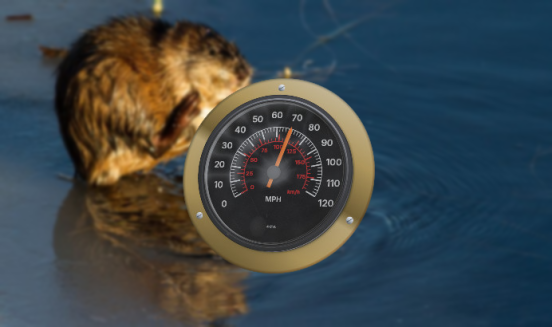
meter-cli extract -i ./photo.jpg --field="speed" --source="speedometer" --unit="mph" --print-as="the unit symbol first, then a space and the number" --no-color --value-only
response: mph 70
